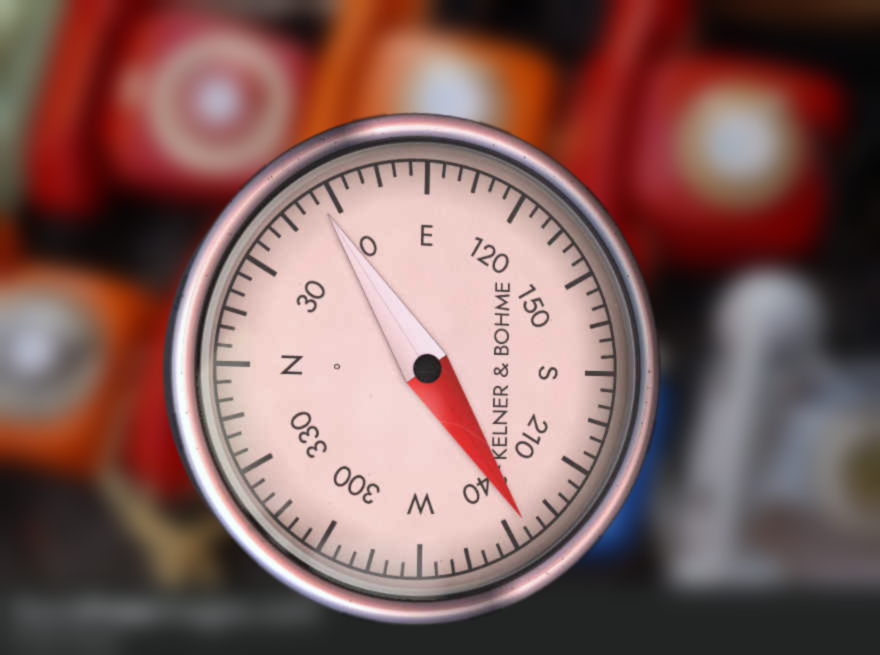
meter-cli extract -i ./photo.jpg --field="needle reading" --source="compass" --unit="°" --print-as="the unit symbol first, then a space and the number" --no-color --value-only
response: ° 235
